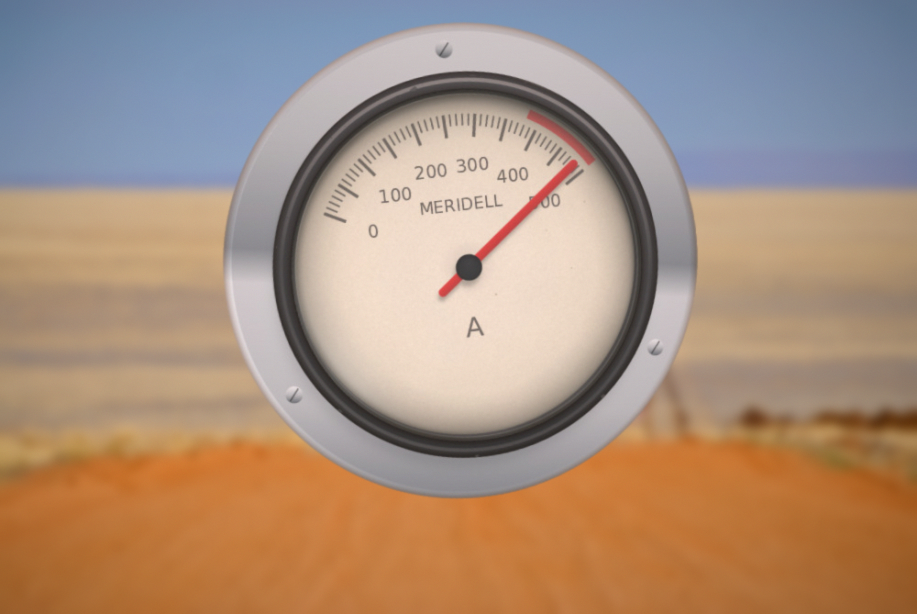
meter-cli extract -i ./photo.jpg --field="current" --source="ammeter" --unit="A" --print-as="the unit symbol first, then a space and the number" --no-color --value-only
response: A 480
